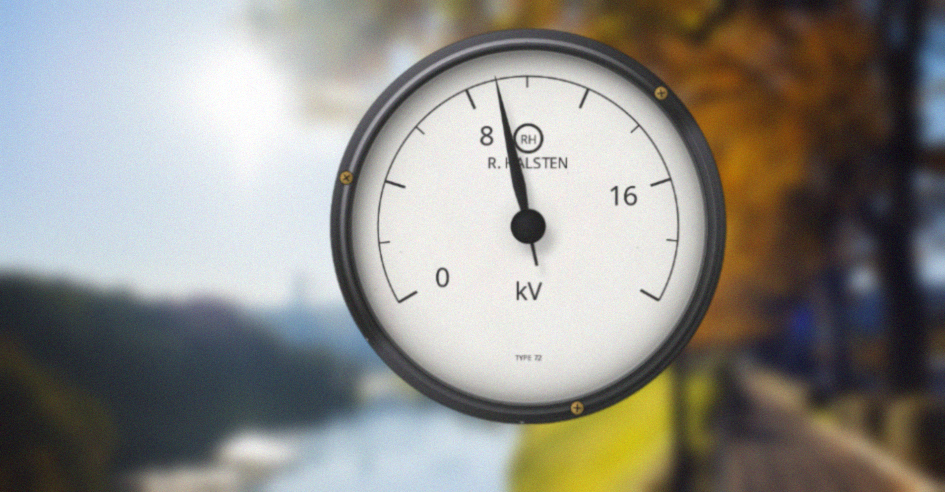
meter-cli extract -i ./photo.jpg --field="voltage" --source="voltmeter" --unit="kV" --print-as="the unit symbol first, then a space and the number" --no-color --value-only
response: kV 9
